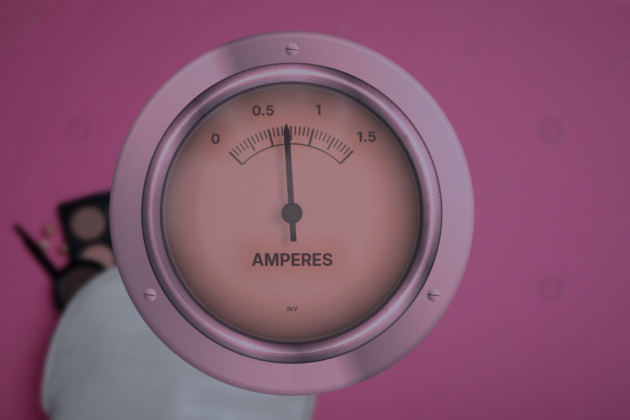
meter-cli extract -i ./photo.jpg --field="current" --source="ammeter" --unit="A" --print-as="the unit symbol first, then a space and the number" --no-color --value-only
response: A 0.7
